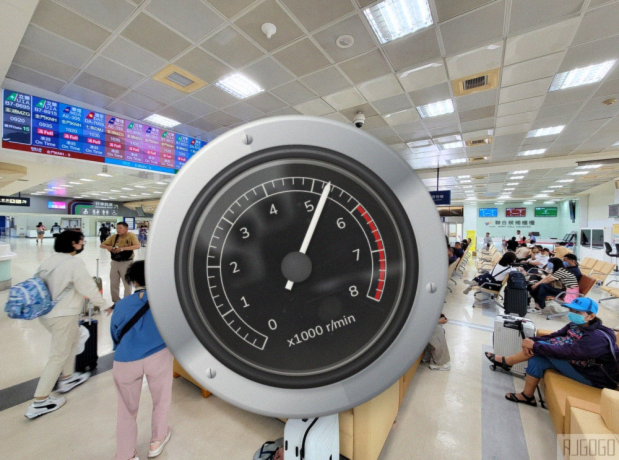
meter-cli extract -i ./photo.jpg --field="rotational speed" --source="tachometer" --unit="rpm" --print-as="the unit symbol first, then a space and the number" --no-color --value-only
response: rpm 5300
